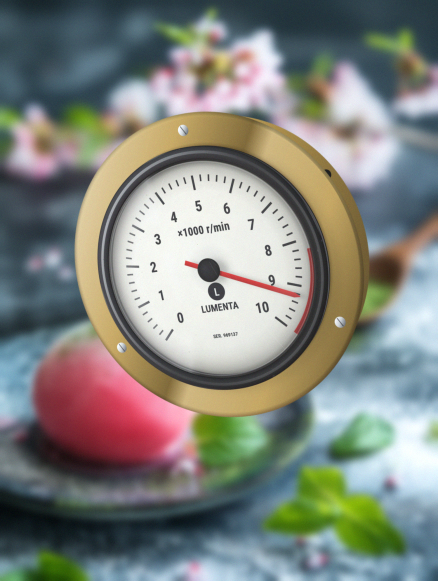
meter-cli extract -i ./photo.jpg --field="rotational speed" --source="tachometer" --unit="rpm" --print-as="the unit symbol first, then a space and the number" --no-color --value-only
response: rpm 9200
